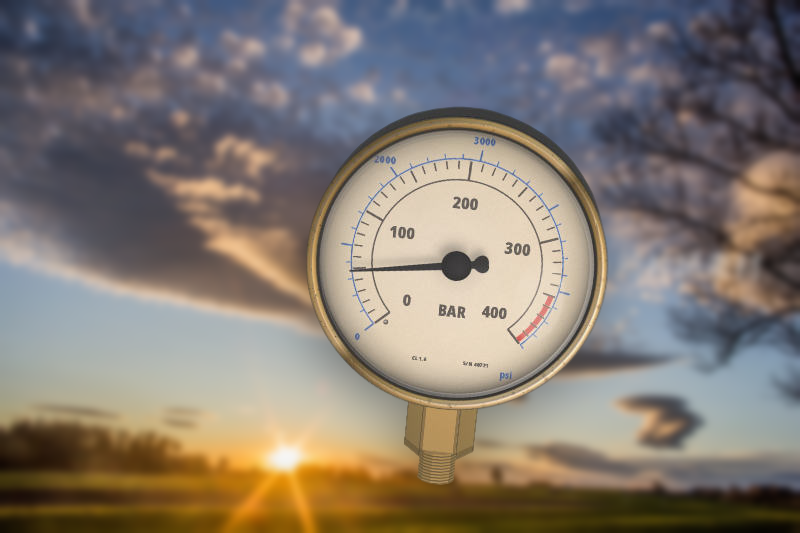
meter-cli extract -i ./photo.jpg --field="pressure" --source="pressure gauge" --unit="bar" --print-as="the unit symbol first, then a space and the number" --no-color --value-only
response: bar 50
